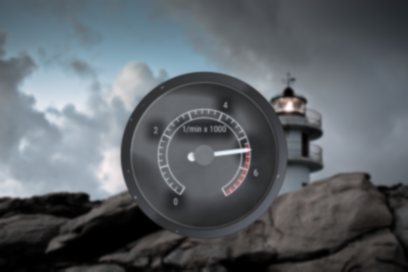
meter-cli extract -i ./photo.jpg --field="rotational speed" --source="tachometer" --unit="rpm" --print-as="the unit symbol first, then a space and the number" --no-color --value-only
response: rpm 5400
